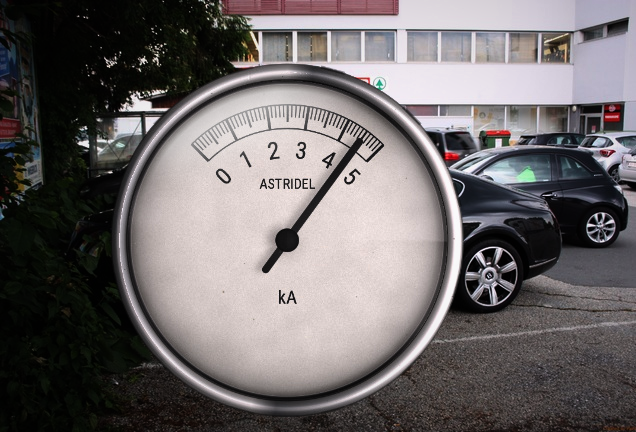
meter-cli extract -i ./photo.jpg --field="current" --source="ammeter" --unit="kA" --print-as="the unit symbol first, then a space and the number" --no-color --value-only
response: kA 4.5
